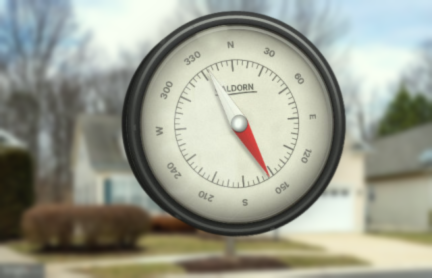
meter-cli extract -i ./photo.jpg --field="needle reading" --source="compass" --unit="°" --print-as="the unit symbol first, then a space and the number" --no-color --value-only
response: ° 155
